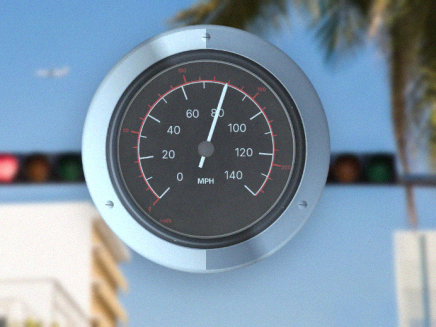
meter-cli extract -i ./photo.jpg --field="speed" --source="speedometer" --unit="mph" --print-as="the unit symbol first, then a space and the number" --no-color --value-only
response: mph 80
